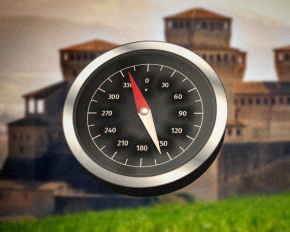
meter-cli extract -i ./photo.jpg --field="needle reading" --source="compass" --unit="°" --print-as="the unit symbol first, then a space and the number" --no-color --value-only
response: ° 337.5
